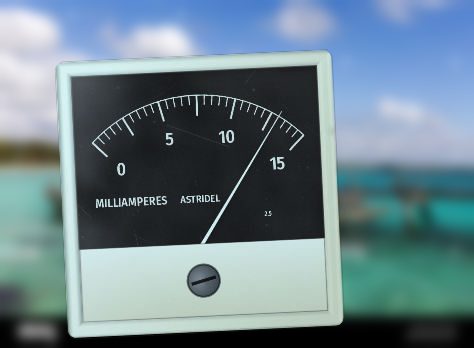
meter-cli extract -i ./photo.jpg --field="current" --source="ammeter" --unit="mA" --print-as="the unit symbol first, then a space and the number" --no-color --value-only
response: mA 13
